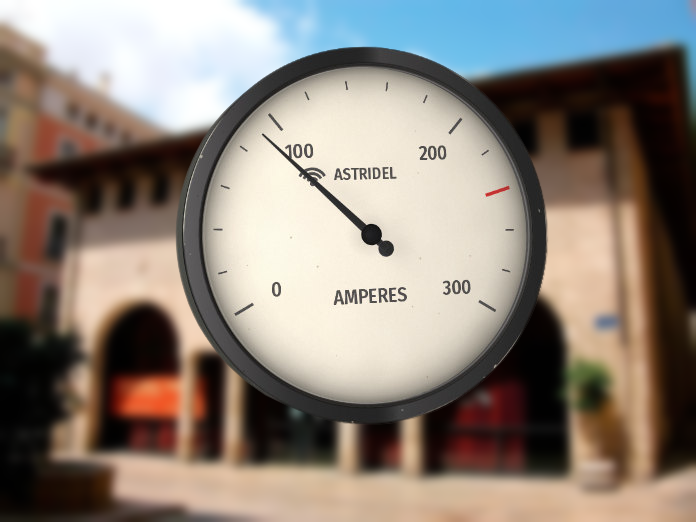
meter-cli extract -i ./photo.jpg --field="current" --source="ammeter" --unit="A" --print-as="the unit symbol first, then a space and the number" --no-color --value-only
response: A 90
